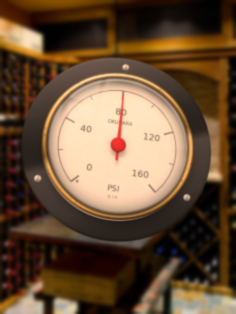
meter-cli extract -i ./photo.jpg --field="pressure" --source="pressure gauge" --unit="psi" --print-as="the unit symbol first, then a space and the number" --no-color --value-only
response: psi 80
